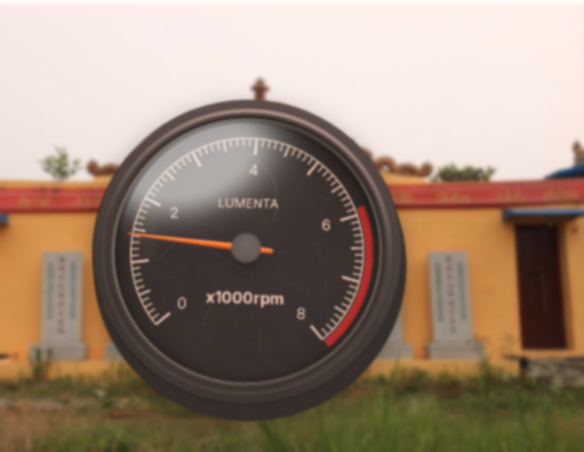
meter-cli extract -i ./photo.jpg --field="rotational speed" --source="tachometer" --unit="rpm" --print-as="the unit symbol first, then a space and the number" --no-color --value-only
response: rpm 1400
